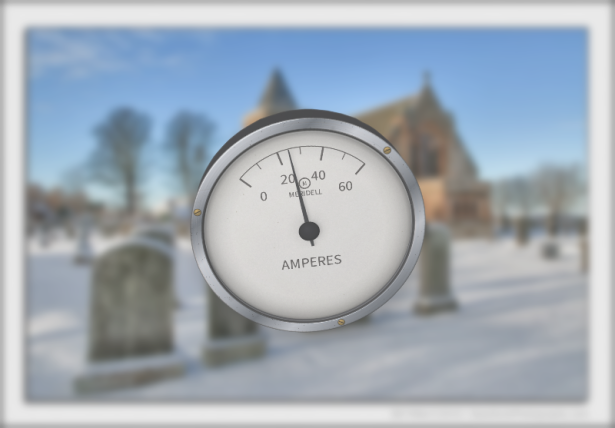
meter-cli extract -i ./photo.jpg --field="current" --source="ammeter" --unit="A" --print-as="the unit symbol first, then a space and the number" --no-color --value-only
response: A 25
